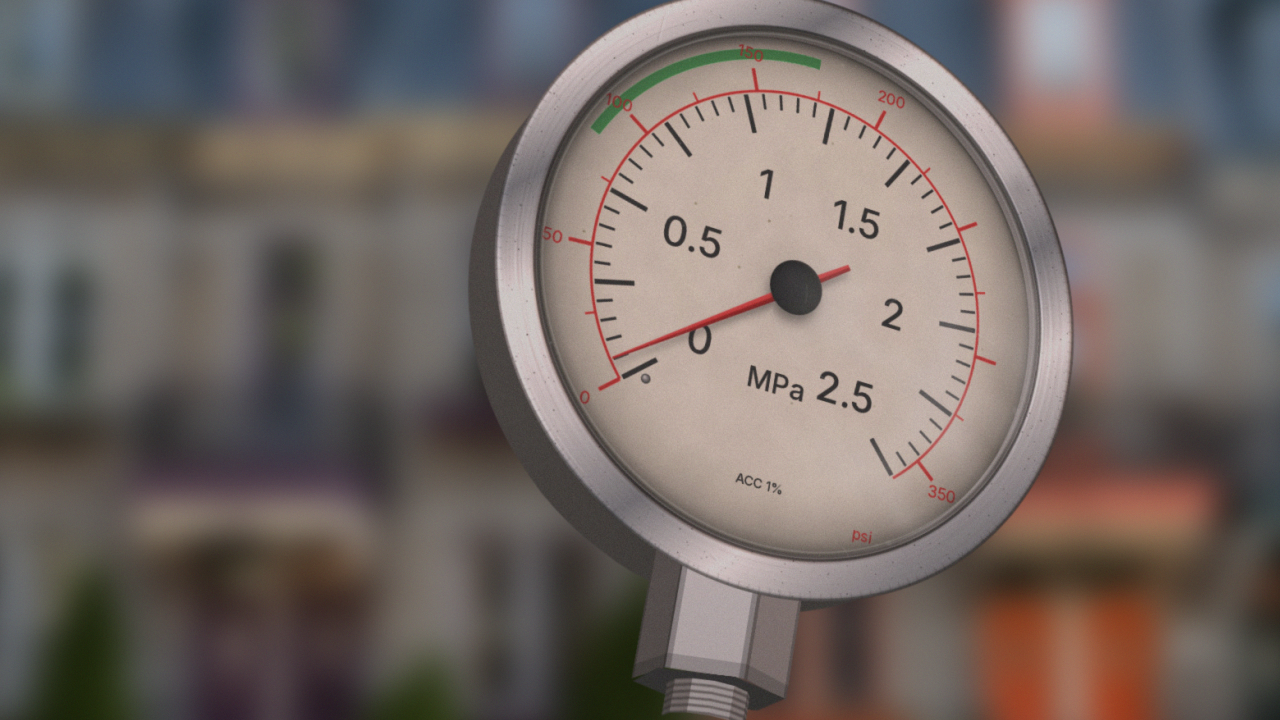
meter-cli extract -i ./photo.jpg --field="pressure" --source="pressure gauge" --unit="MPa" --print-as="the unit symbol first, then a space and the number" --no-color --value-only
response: MPa 0.05
